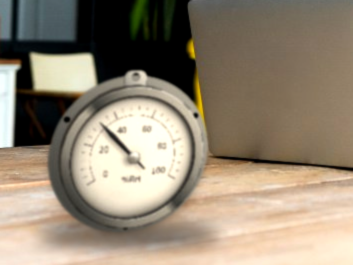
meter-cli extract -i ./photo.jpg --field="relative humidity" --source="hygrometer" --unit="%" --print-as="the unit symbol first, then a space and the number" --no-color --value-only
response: % 32
